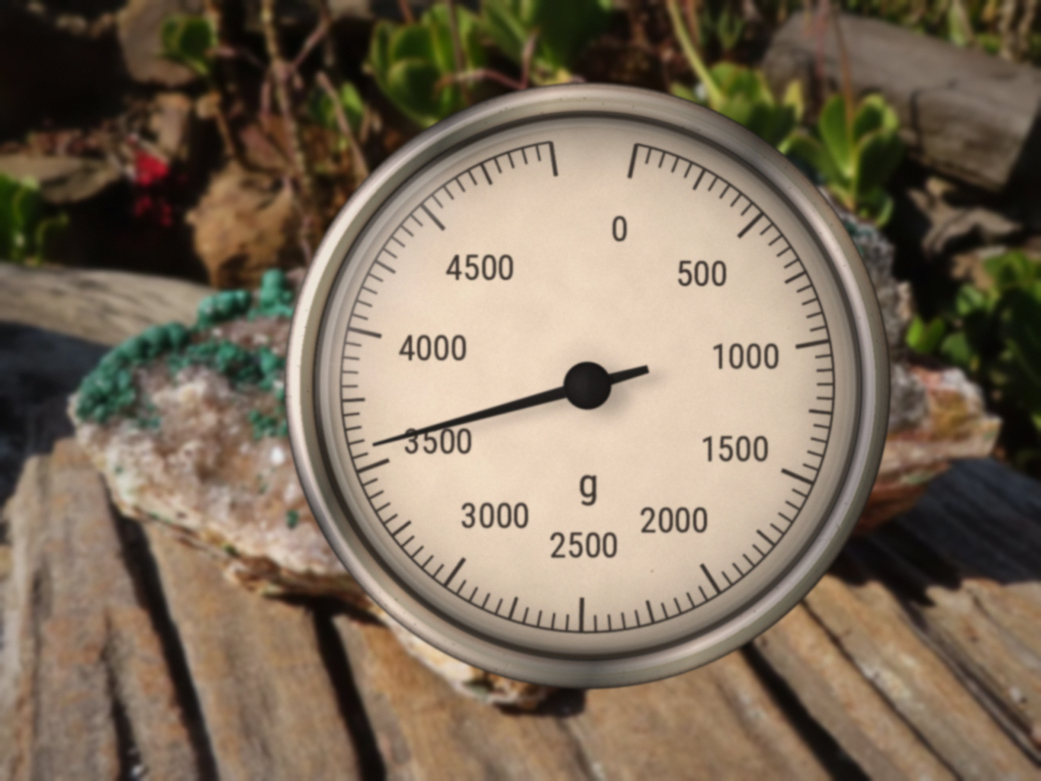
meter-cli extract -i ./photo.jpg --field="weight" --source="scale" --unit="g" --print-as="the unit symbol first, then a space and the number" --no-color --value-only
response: g 3575
